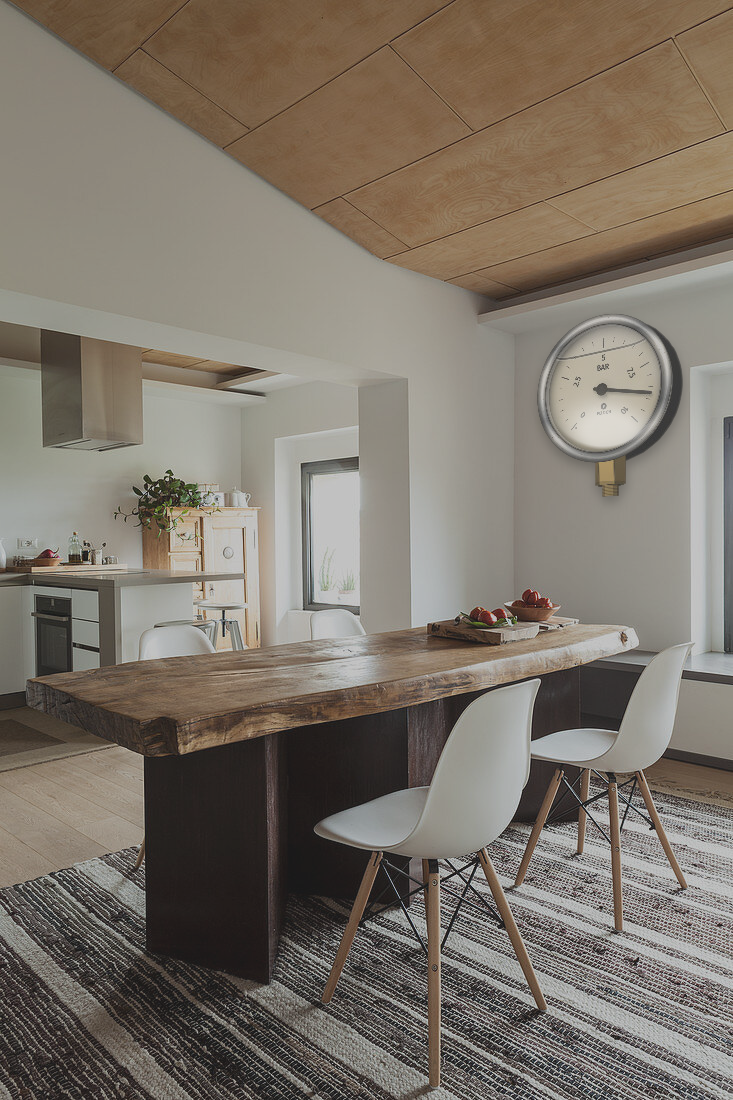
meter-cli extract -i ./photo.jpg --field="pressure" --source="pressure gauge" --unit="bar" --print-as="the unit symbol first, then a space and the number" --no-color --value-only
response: bar 8.75
